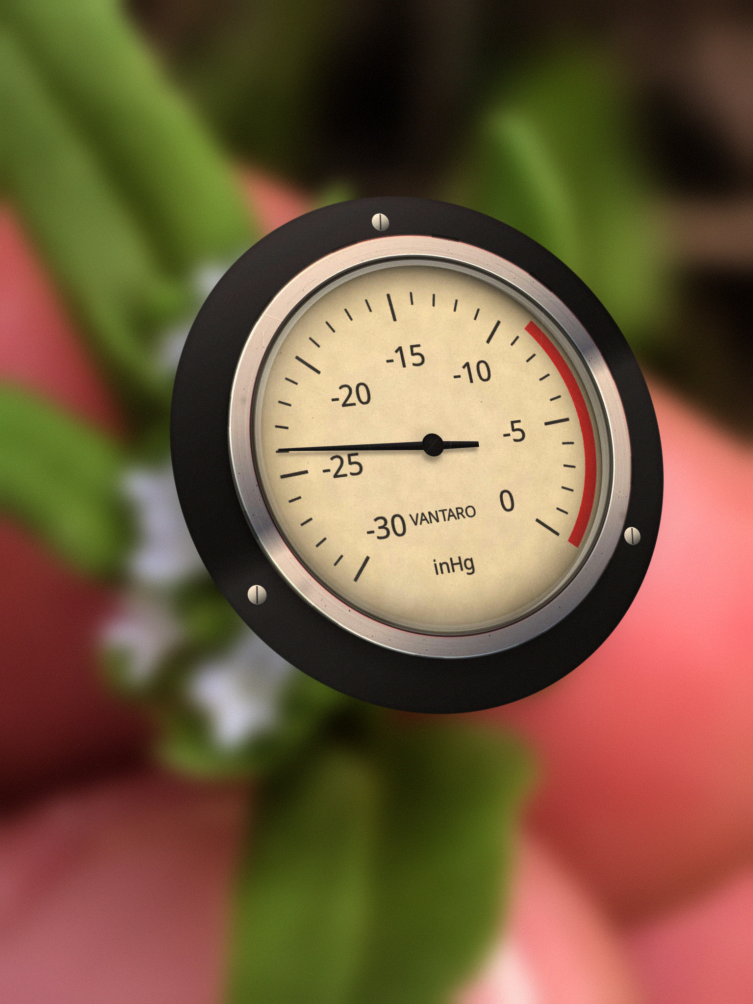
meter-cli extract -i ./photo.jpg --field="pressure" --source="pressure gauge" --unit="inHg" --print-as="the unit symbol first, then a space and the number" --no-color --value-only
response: inHg -24
